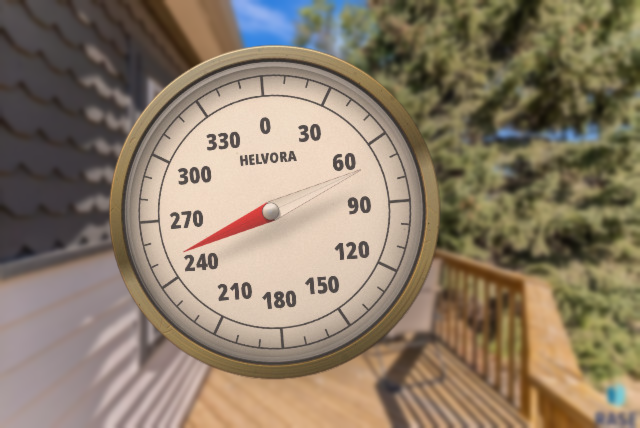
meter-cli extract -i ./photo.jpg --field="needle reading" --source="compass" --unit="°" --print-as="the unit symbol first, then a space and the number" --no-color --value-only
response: ° 250
